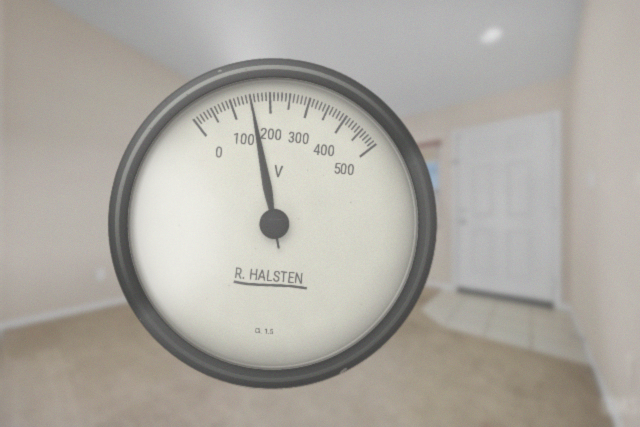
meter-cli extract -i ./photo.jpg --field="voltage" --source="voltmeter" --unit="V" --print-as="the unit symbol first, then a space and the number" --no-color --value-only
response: V 150
